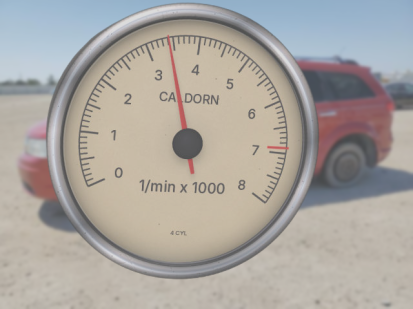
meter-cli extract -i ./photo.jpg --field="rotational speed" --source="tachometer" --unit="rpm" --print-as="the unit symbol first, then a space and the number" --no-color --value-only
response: rpm 3400
